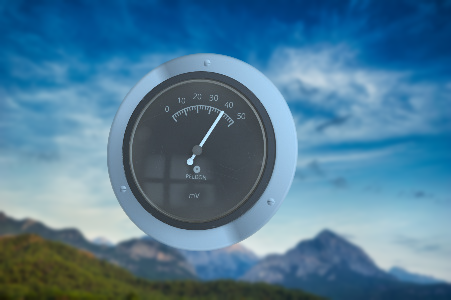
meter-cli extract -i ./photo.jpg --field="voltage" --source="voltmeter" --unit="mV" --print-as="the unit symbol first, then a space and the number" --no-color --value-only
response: mV 40
